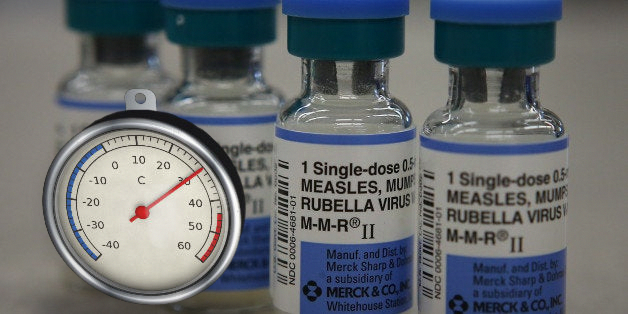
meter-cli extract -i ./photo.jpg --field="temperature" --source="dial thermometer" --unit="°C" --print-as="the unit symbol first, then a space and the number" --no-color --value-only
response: °C 30
